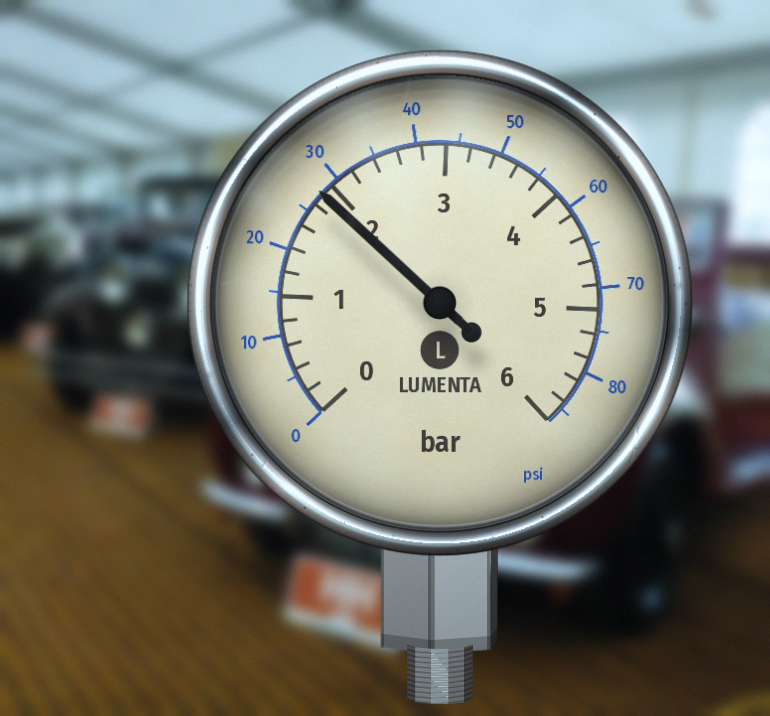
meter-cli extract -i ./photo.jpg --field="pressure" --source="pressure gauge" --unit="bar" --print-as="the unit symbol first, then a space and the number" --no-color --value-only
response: bar 1.9
